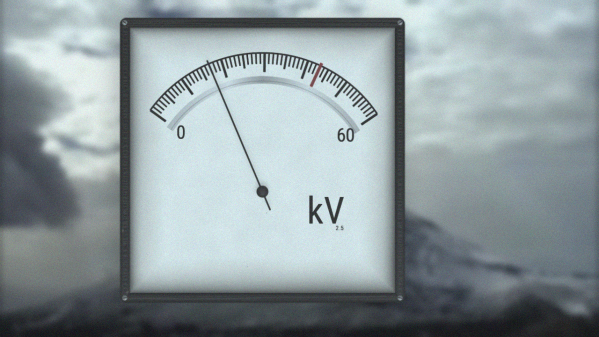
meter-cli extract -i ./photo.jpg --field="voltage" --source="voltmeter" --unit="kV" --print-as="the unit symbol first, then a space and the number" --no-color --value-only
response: kV 17
